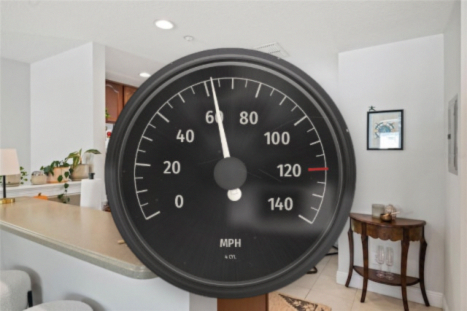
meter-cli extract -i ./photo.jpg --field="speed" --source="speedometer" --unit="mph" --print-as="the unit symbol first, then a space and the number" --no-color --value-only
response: mph 62.5
